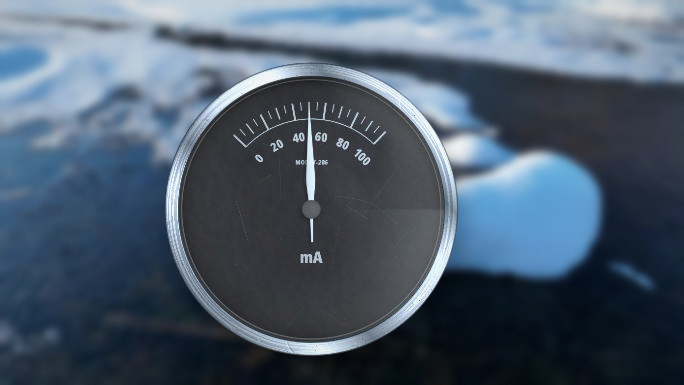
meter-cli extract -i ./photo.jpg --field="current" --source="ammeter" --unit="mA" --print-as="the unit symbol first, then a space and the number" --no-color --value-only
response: mA 50
